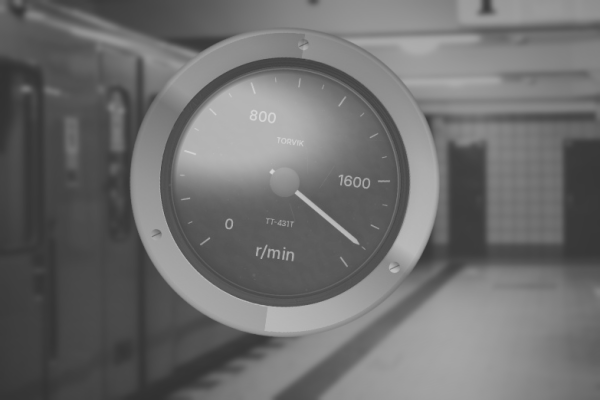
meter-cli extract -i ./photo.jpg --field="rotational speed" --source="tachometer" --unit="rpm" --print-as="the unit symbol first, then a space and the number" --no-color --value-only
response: rpm 1900
